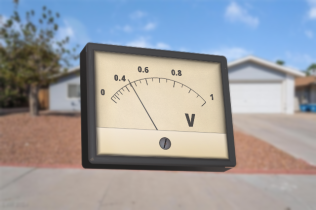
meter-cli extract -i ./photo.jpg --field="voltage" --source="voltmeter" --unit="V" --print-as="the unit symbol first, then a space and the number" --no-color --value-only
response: V 0.45
